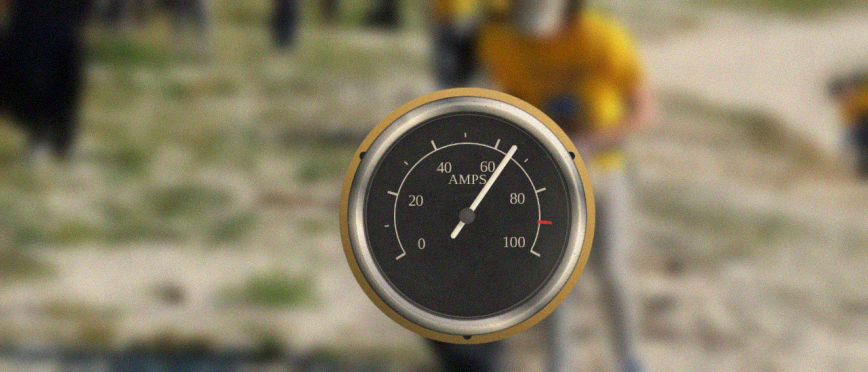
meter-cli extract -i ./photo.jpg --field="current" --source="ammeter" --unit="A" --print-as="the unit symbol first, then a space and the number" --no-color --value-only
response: A 65
